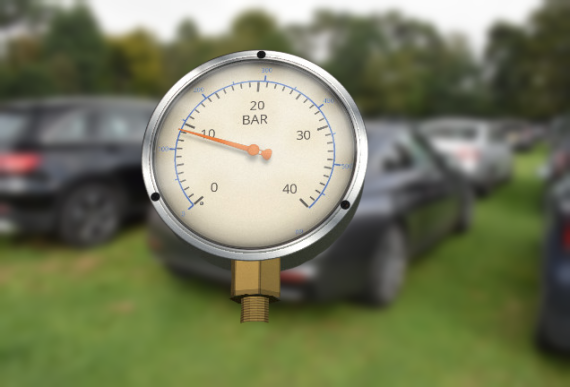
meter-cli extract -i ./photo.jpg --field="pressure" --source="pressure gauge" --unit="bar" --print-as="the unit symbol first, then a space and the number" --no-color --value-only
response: bar 9
